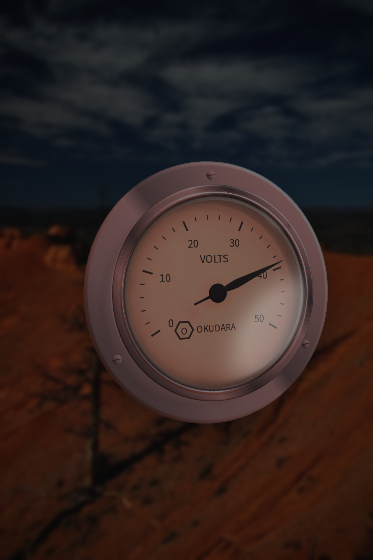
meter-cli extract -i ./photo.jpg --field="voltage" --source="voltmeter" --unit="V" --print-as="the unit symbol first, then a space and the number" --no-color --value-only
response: V 39
